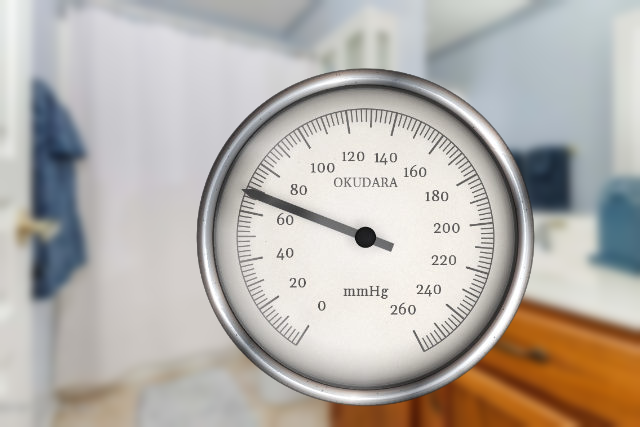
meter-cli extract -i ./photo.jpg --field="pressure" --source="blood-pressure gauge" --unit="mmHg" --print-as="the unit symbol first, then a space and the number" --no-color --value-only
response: mmHg 68
